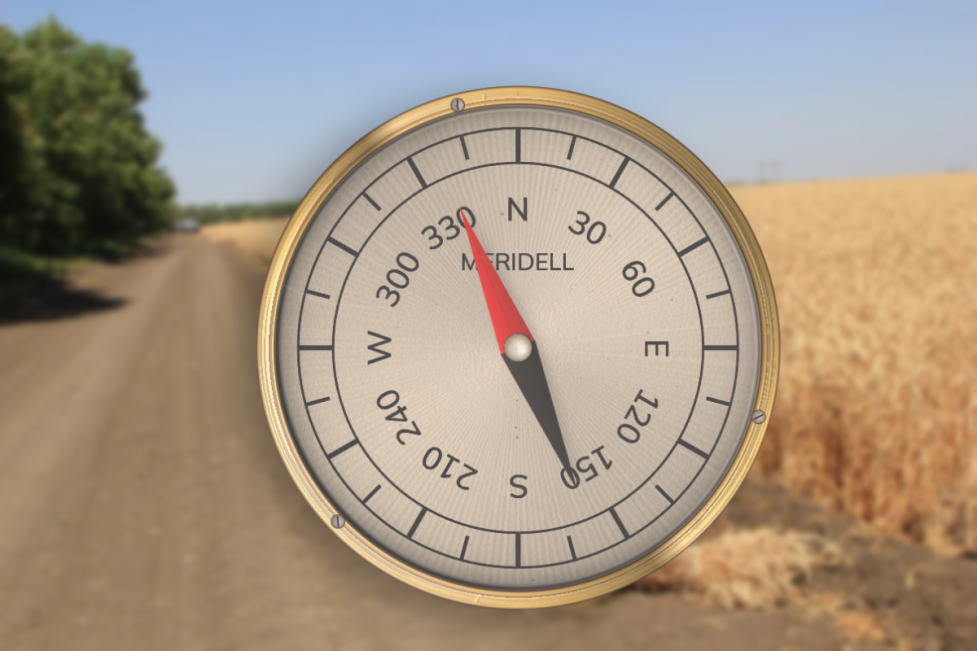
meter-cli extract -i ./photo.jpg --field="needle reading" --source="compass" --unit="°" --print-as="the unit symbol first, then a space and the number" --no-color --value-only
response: ° 337.5
